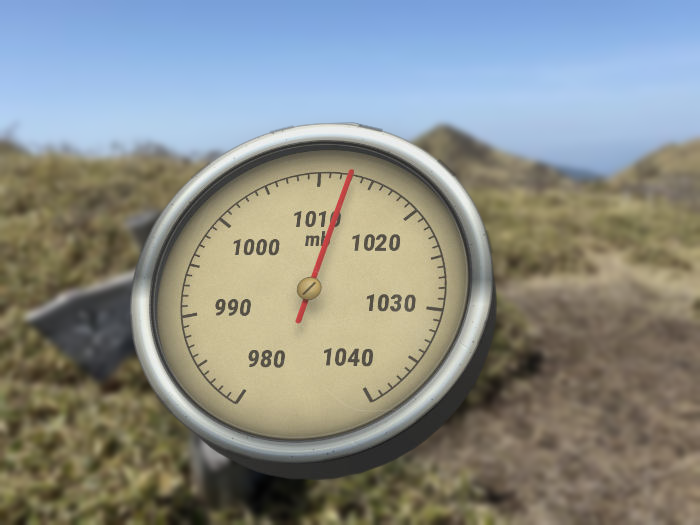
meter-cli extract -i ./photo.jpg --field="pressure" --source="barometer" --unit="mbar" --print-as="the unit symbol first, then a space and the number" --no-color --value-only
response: mbar 1013
